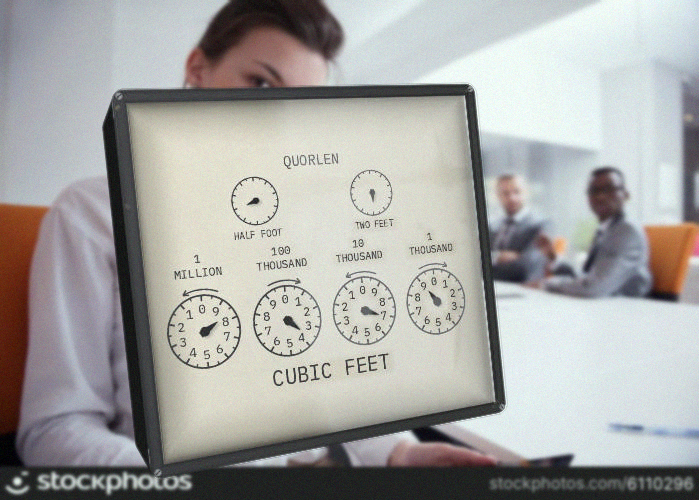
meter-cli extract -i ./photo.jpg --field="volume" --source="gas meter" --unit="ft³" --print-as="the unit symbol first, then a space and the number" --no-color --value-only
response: ft³ 836900
